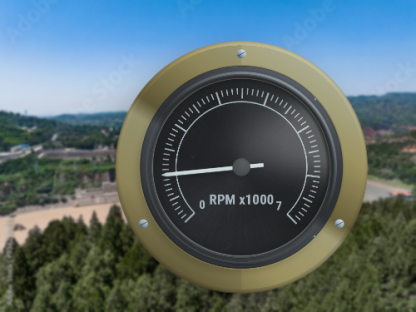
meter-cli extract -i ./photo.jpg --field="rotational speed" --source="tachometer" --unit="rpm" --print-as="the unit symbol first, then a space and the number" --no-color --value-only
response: rpm 1000
